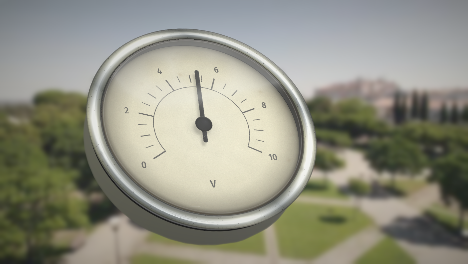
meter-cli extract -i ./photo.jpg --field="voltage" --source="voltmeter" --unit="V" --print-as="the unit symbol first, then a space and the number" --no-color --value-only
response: V 5.25
